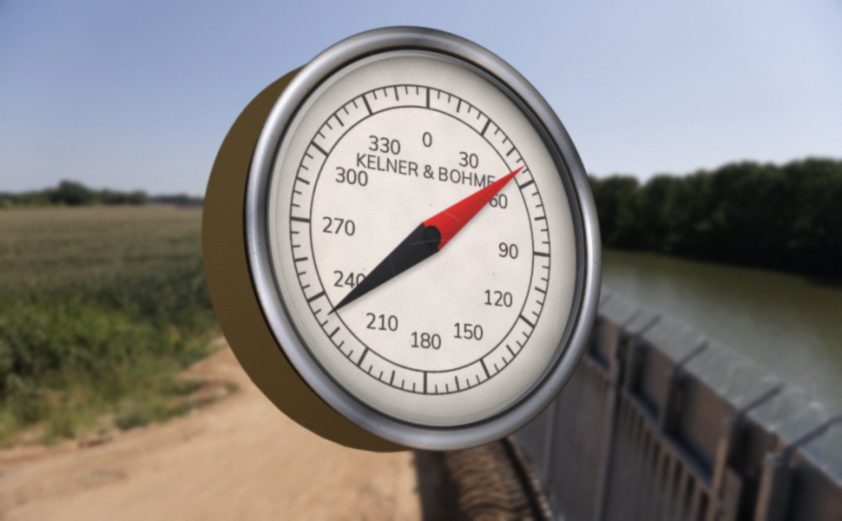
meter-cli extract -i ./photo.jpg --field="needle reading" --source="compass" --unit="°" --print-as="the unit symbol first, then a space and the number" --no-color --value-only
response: ° 52.5
